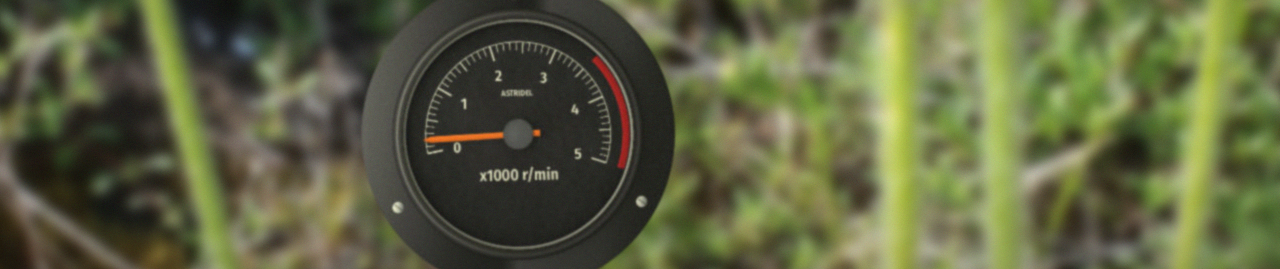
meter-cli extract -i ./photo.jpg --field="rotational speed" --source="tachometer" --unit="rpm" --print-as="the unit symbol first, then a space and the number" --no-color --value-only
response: rpm 200
